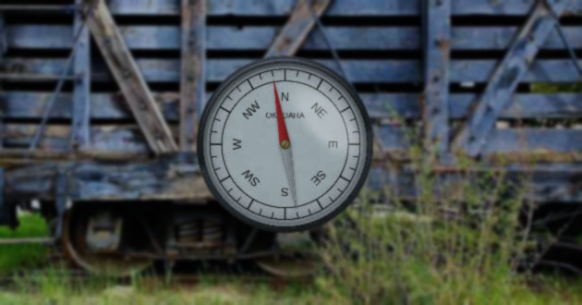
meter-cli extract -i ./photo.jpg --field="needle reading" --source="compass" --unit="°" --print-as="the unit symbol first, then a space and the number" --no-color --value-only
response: ° 350
